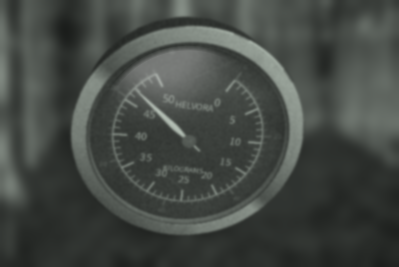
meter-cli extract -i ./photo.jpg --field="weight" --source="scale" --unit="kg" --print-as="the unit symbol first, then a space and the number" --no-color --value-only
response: kg 47
